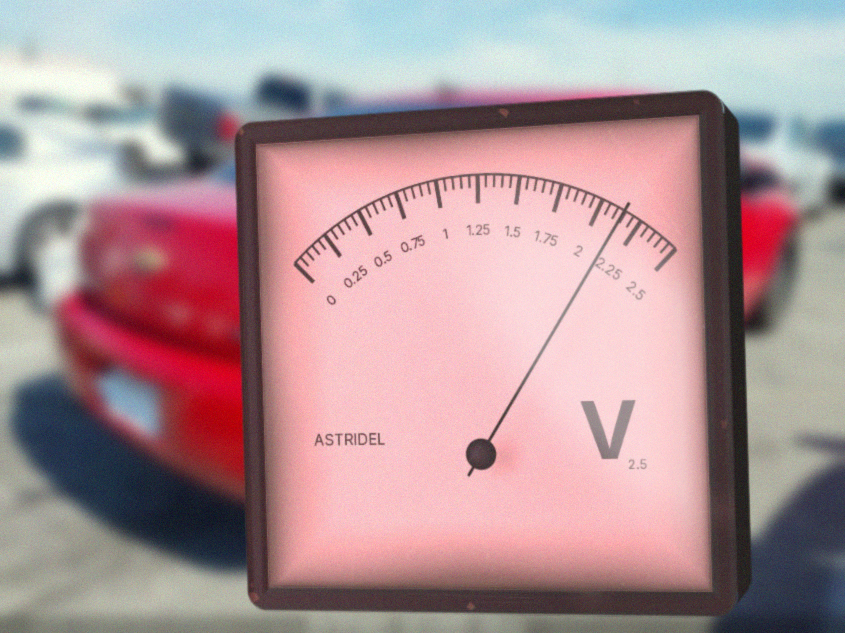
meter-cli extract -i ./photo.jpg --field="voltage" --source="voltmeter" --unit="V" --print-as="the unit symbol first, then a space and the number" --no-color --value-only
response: V 2.15
